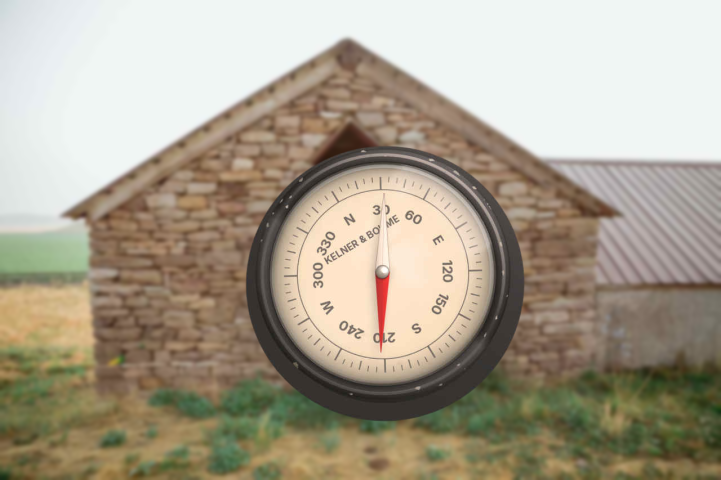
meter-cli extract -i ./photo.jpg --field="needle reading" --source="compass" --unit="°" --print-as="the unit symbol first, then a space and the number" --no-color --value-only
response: ° 212.5
